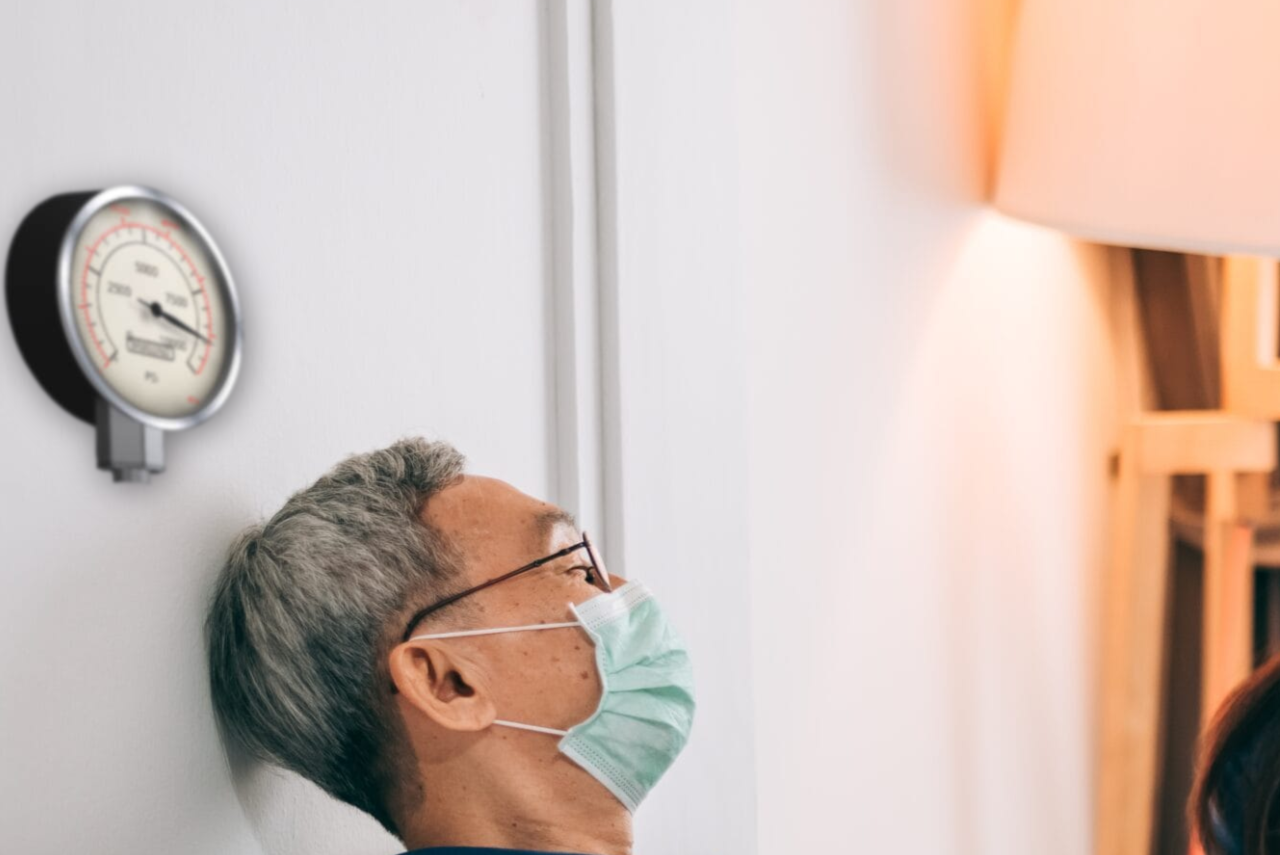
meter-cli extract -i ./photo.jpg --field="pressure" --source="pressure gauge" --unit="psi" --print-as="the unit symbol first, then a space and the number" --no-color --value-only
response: psi 9000
